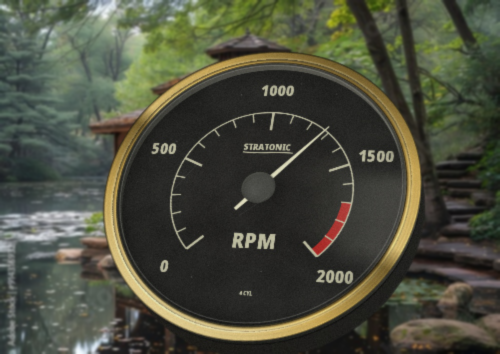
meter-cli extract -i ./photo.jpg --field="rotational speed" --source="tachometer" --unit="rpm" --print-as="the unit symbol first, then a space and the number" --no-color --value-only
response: rpm 1300
